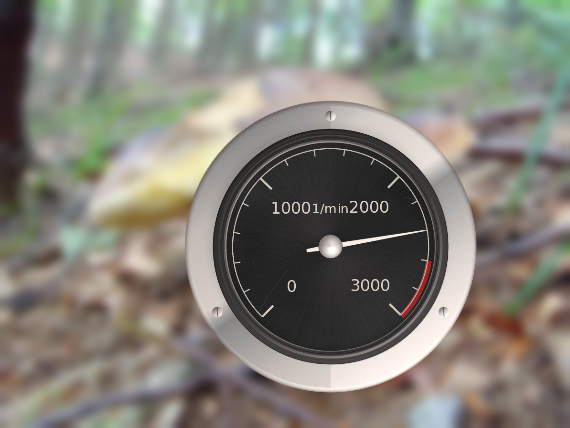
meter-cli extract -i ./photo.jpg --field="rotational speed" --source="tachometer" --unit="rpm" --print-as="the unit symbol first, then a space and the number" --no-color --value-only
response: rpm 2400
